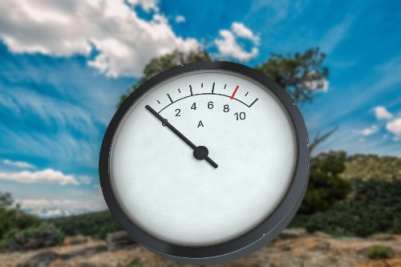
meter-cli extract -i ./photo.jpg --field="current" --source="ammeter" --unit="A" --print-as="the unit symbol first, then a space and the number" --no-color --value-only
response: A 0
